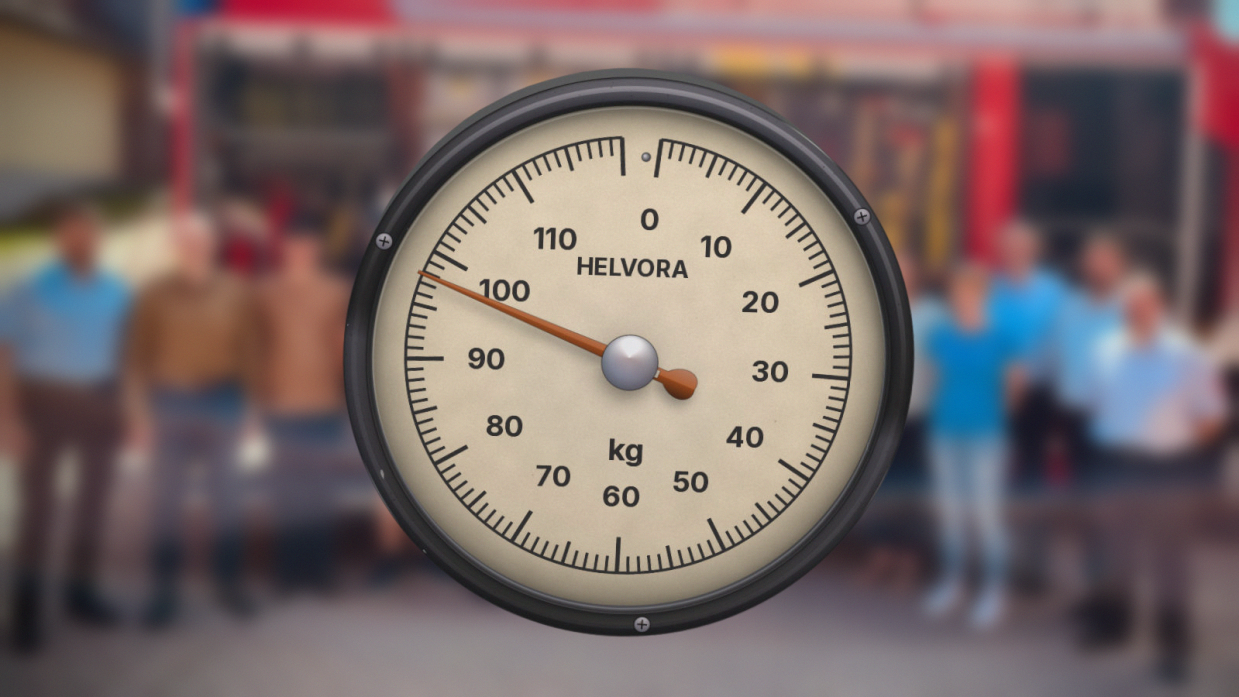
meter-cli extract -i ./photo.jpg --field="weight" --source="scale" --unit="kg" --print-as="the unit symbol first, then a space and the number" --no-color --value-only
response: kg 98
